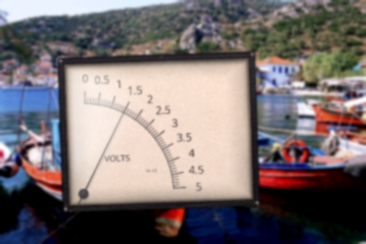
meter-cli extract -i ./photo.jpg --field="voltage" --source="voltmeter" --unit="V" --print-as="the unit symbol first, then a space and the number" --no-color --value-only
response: V 1.5
